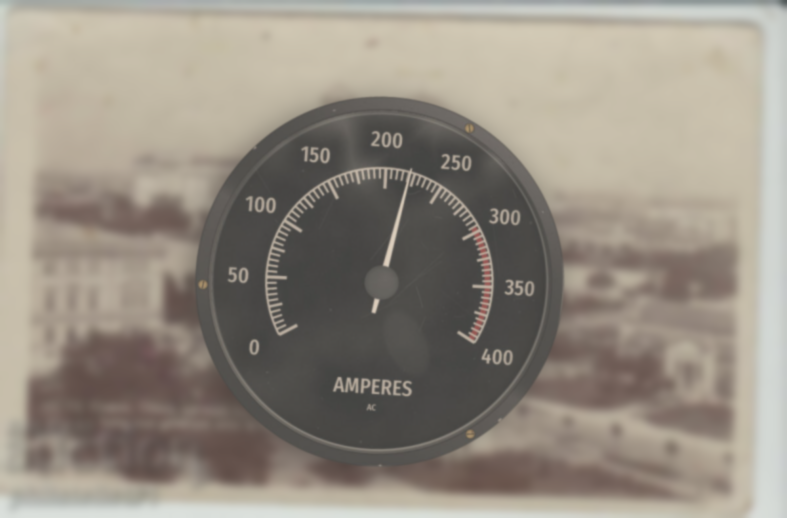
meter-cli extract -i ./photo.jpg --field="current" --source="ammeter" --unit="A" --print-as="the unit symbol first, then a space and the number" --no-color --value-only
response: A 220
